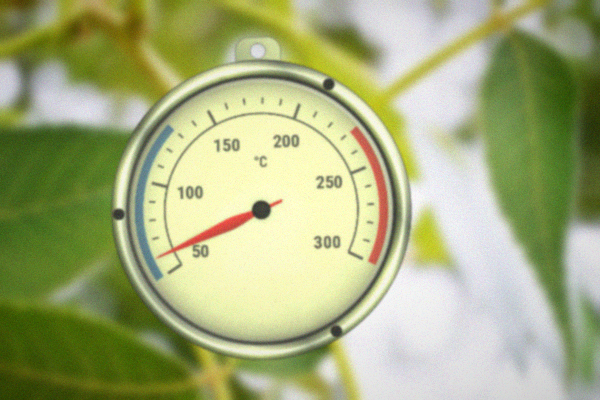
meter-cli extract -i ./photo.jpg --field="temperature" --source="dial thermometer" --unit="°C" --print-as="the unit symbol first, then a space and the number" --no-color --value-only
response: °C 60
